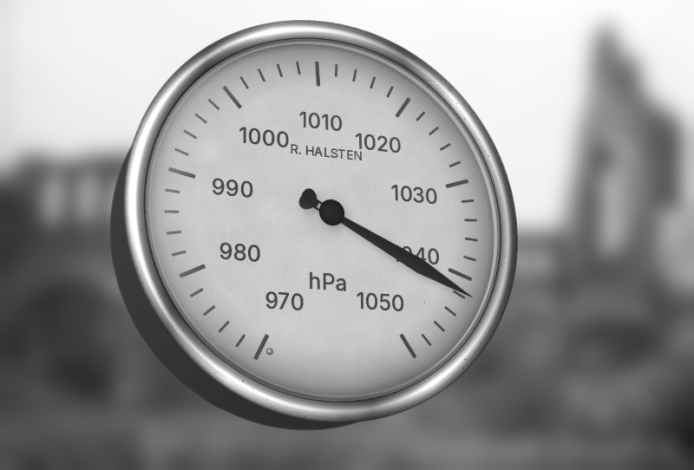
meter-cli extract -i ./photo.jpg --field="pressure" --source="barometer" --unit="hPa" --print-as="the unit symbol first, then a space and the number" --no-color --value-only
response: hPa 1042
